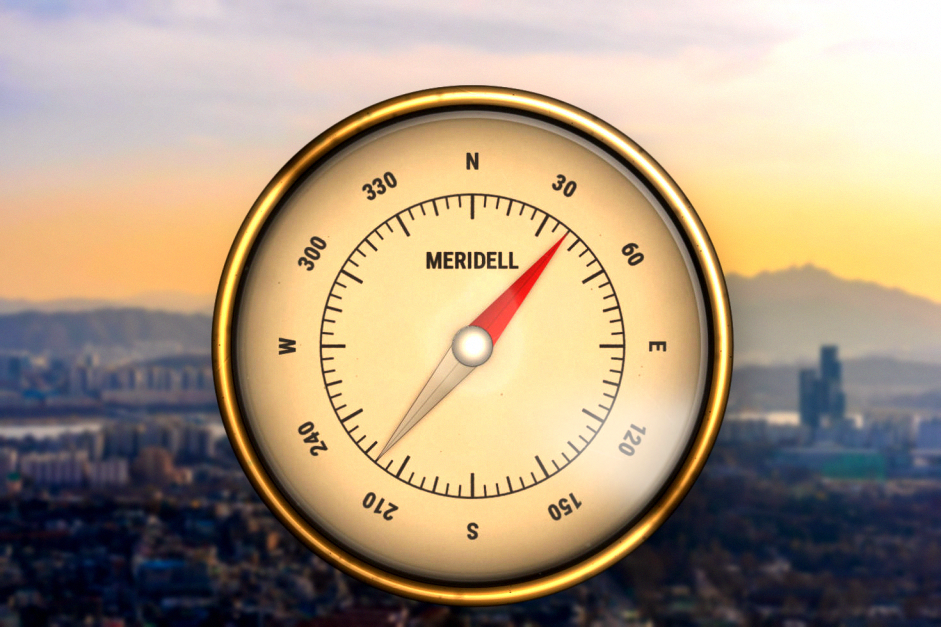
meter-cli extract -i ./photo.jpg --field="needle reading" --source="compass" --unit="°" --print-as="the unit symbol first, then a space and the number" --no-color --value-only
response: ° 40
